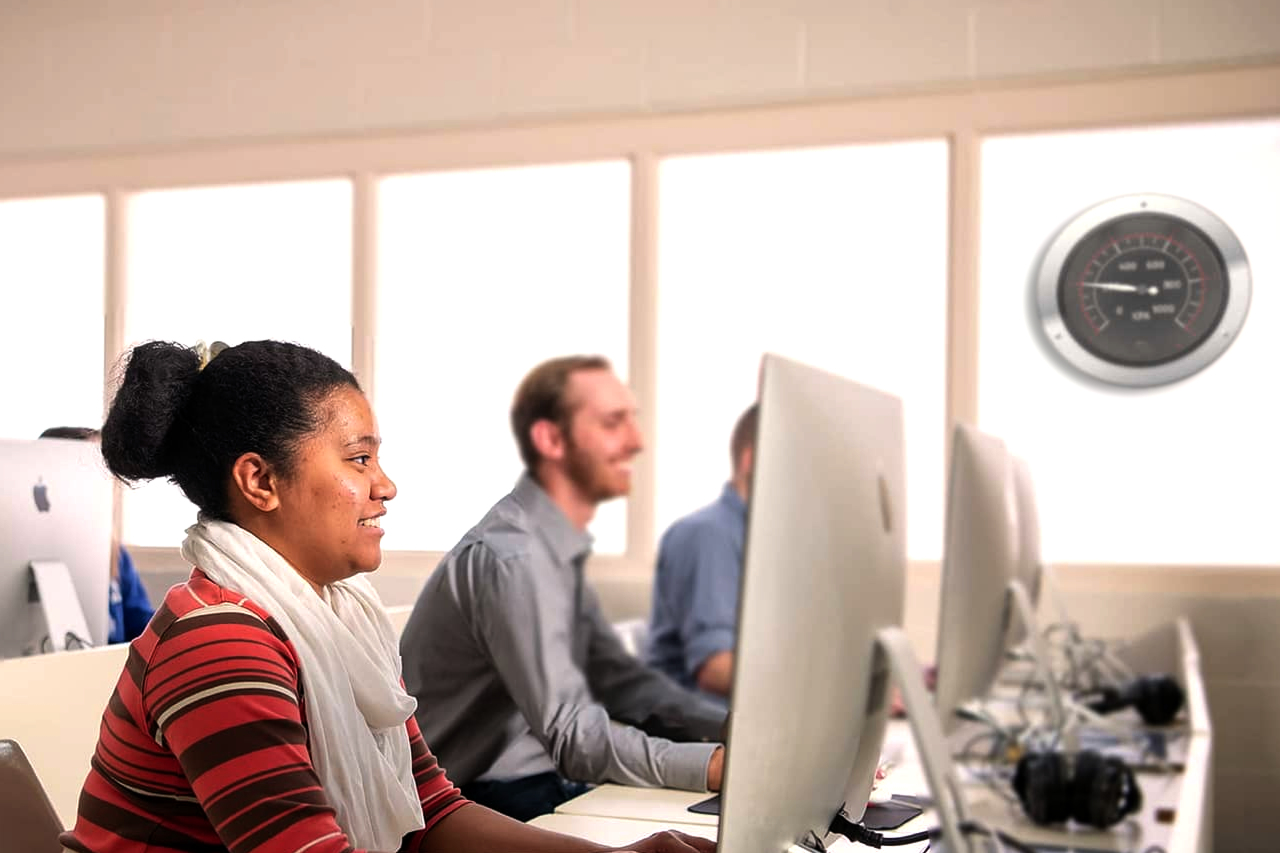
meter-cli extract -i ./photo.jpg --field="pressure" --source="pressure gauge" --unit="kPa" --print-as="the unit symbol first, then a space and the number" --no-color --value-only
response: kPa 200
